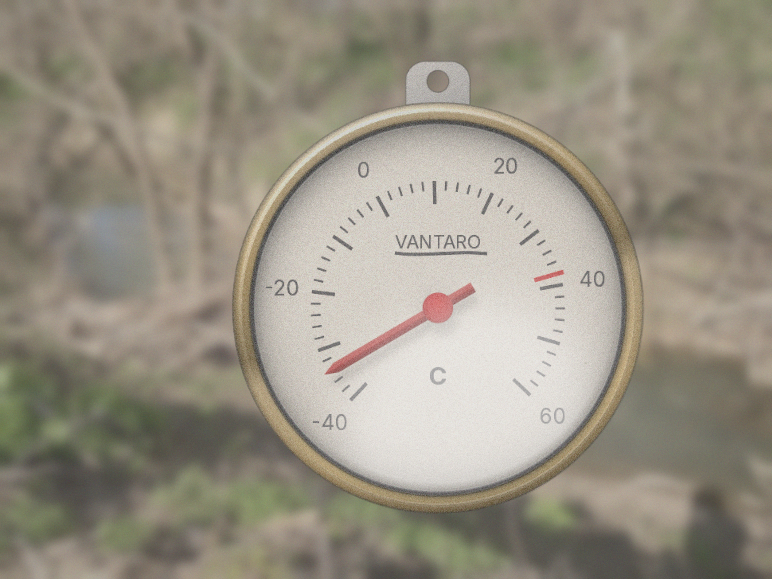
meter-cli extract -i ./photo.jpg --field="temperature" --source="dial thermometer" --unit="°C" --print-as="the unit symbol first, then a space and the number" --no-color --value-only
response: °C -34
